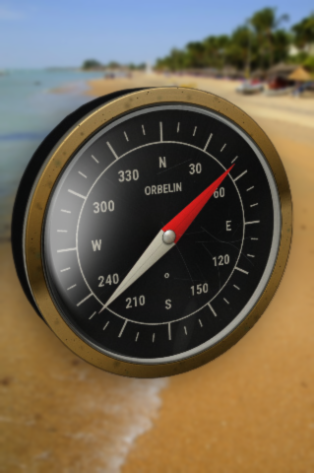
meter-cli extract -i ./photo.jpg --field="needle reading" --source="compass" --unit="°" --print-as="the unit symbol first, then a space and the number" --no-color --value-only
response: ° 50
